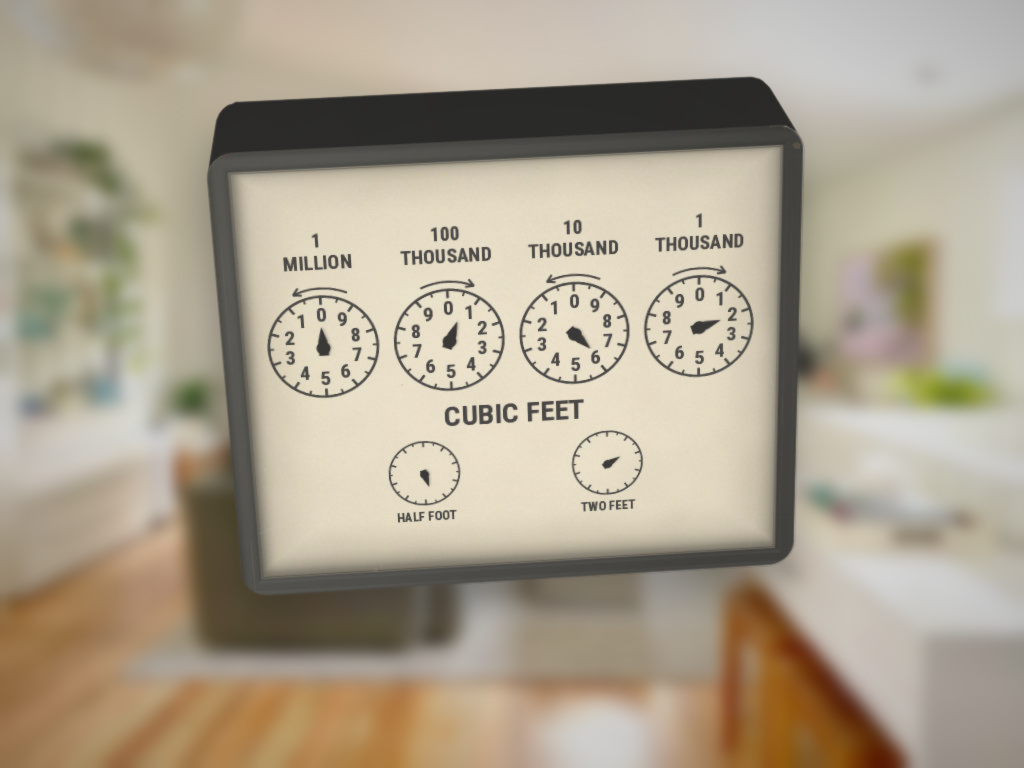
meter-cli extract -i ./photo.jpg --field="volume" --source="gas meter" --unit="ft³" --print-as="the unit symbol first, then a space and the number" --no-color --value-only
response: ft³ 6200
